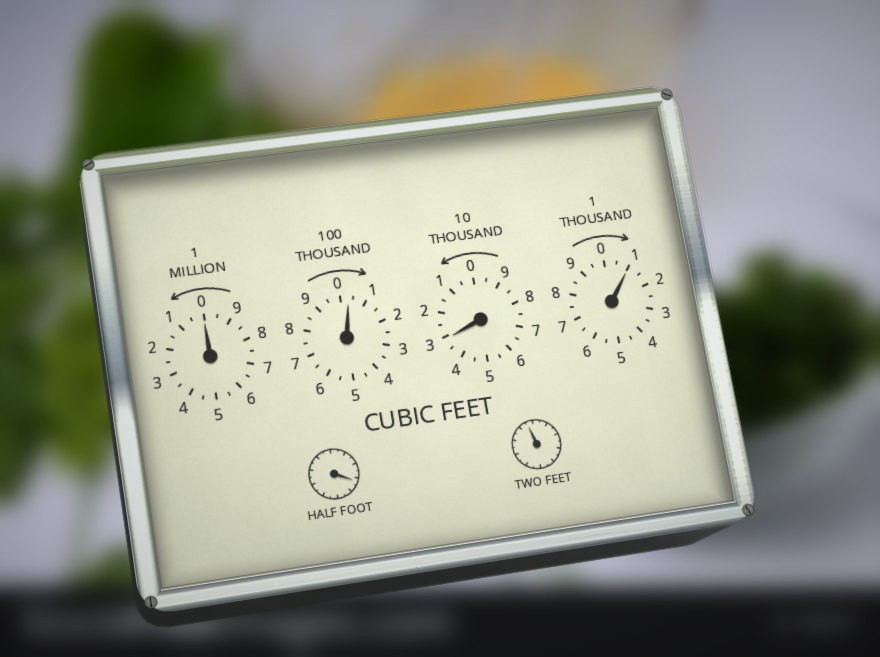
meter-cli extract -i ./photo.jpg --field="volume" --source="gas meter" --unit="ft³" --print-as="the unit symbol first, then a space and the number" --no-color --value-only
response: ft³ 3100
